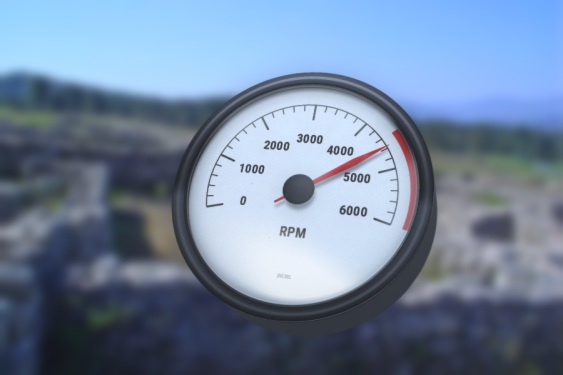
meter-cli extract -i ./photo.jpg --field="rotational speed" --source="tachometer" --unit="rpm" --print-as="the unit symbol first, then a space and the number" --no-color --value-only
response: rpm 4600
